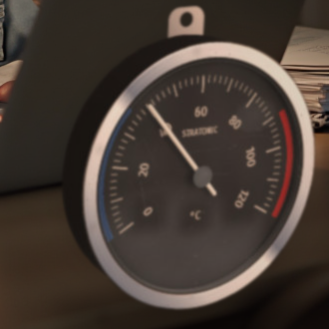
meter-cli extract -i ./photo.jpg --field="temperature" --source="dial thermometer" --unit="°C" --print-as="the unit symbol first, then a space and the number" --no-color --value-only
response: °C 40
